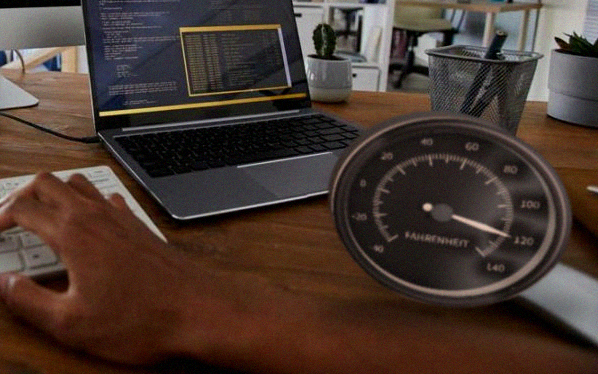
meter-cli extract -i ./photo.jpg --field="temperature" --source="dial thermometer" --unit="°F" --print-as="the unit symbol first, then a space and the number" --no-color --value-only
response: °F 120
